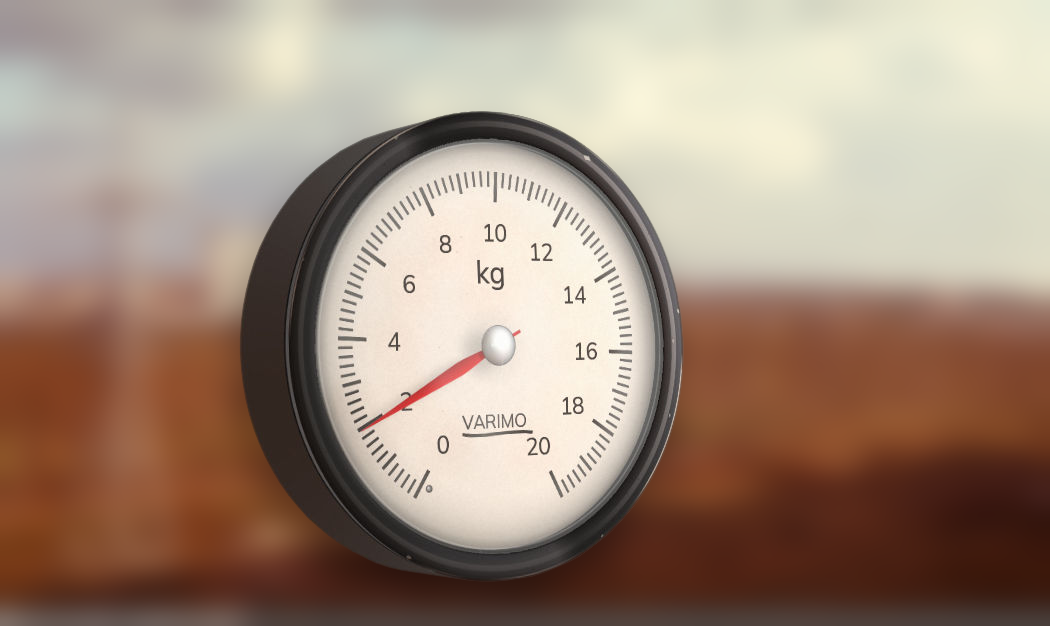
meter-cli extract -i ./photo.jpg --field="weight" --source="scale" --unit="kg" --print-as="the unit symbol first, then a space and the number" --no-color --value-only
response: kg 2
